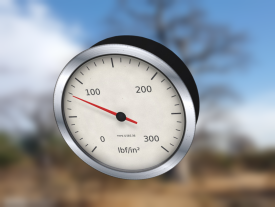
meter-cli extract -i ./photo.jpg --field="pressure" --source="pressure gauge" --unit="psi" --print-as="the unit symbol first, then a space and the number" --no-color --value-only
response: psi 80
